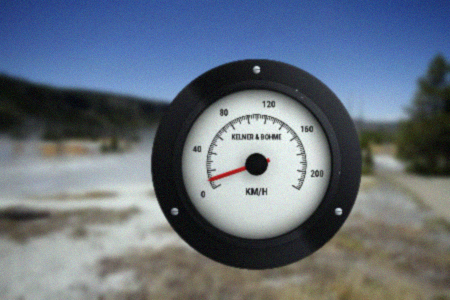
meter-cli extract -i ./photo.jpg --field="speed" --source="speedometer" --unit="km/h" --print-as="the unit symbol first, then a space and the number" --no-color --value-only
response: km/h 10
